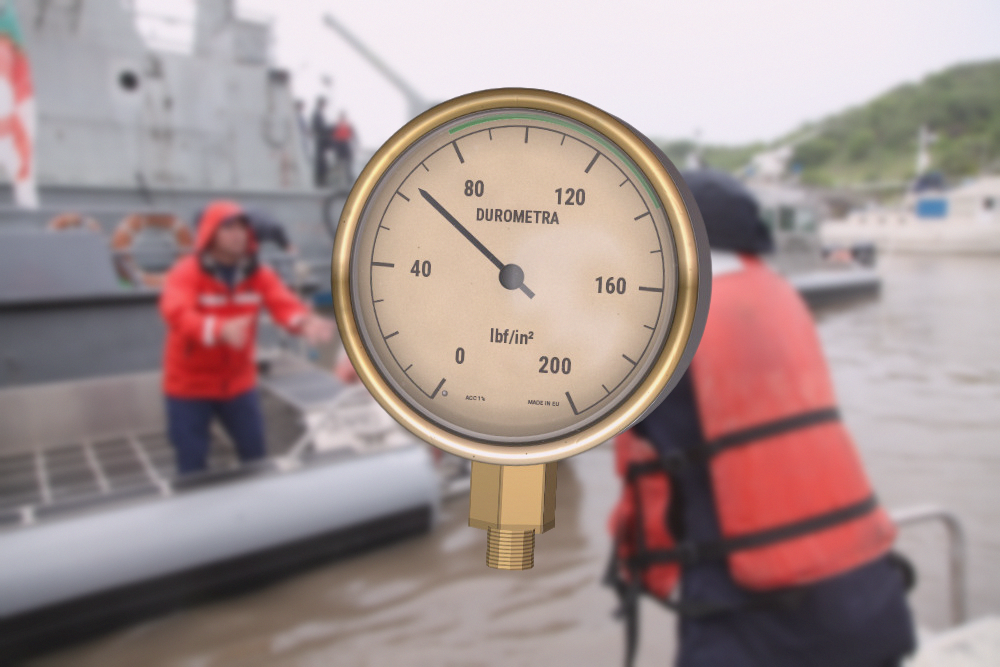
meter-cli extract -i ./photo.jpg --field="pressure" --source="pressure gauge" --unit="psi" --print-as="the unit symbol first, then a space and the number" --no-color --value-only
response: psi 65
